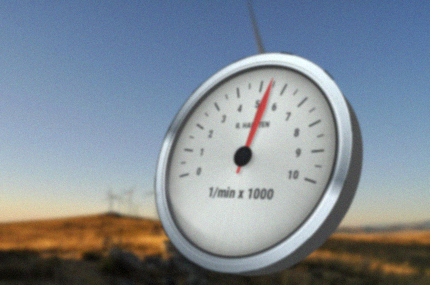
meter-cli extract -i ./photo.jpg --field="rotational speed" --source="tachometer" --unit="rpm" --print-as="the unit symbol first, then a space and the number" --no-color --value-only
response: rpm 5500
